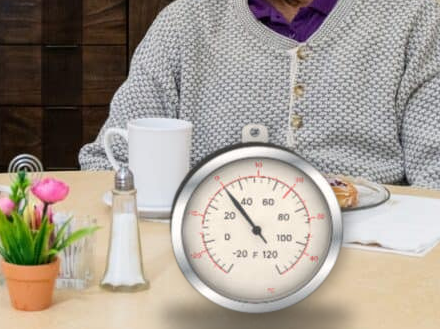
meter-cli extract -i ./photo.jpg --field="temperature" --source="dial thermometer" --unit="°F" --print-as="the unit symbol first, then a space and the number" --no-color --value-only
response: °F 32
